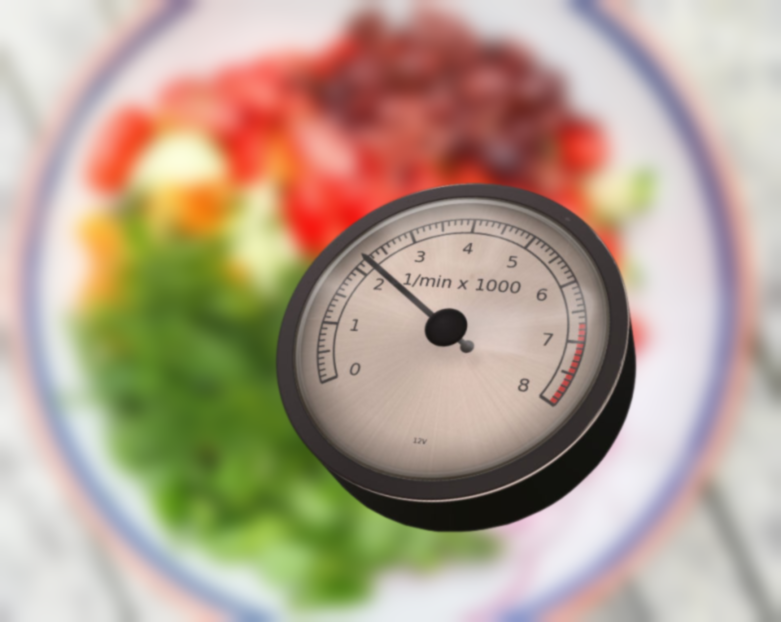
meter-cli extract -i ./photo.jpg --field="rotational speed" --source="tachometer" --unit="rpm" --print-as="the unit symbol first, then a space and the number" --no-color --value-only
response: rpm 2200
